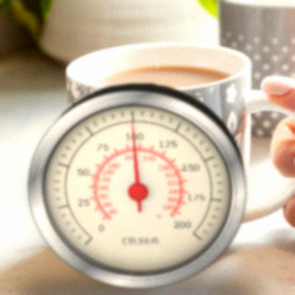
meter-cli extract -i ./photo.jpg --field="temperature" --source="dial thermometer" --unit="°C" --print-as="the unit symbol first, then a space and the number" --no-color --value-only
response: °C 100
